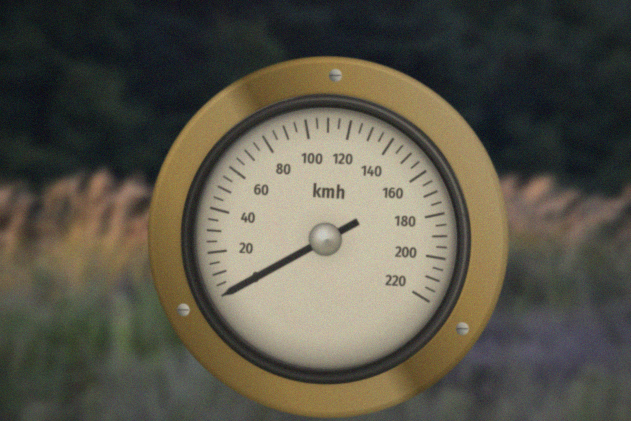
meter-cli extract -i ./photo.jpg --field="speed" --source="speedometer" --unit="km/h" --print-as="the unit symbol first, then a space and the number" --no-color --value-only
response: km/h 0
